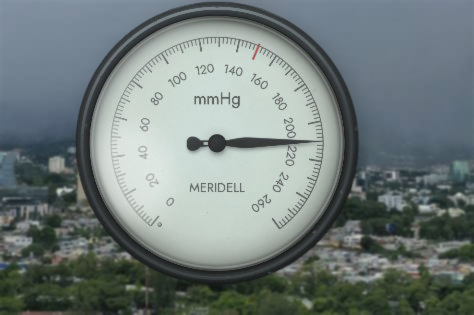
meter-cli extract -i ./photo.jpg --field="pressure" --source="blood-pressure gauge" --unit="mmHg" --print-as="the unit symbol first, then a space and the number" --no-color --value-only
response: mmHg 210
